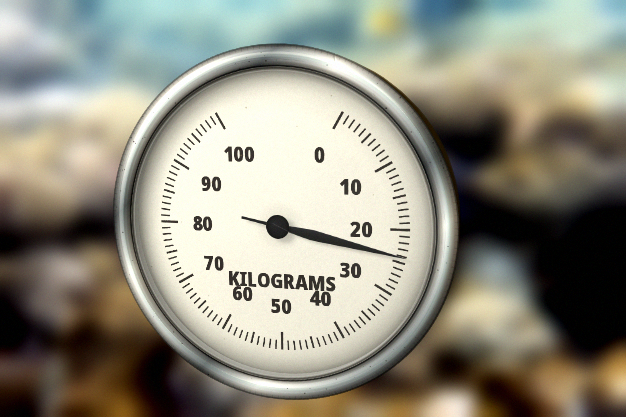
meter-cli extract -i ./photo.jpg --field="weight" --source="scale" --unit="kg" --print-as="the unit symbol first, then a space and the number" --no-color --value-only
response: kg 24
